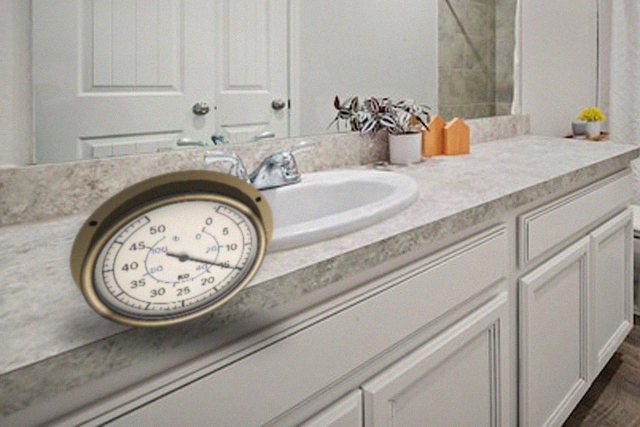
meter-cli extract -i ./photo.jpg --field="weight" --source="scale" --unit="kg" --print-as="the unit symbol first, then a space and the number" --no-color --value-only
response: kg 15
